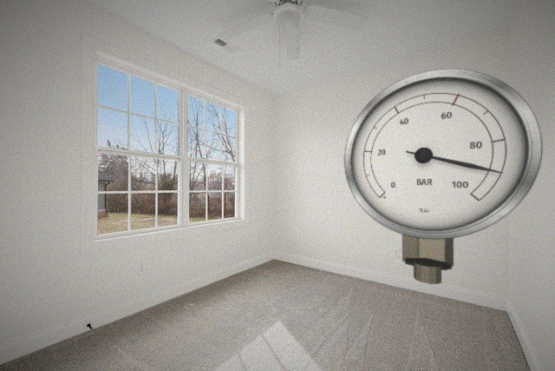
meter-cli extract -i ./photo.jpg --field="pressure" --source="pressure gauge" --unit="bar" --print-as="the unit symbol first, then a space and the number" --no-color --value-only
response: bar 90
